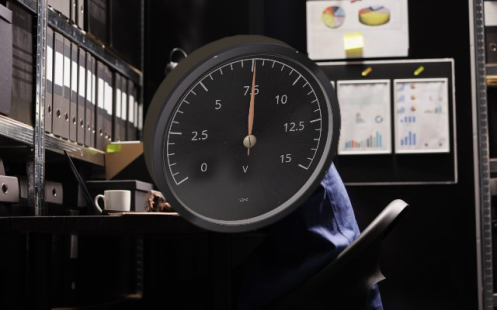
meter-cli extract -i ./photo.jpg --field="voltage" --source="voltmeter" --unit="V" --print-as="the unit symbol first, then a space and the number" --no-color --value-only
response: V 7.5
